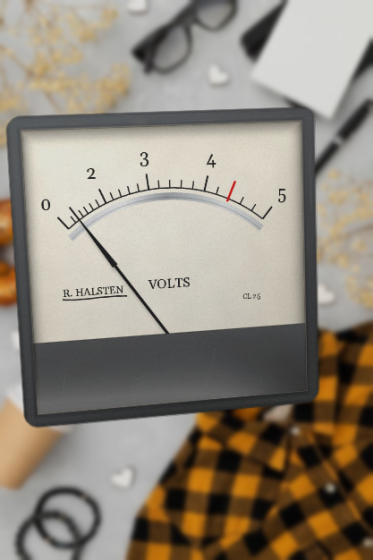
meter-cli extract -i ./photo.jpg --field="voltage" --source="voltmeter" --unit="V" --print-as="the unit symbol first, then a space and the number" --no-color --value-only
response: V 1
